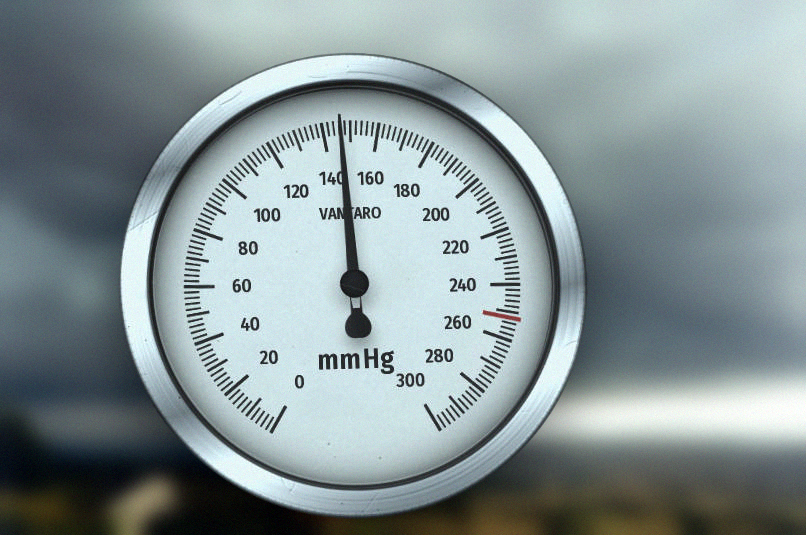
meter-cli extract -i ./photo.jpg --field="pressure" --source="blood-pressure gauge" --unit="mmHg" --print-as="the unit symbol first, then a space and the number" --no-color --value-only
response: mmHg 146
